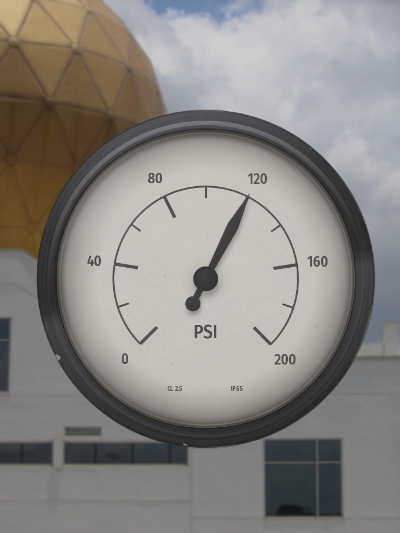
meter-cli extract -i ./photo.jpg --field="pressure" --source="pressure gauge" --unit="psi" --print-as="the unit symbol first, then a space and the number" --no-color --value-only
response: psi 120
